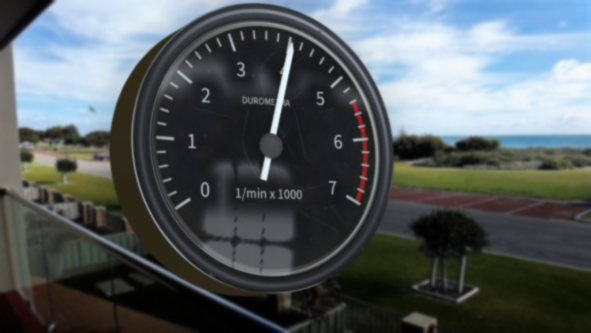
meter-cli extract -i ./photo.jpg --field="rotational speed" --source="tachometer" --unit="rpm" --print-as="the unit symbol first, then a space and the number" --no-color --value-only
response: rpm 4000
